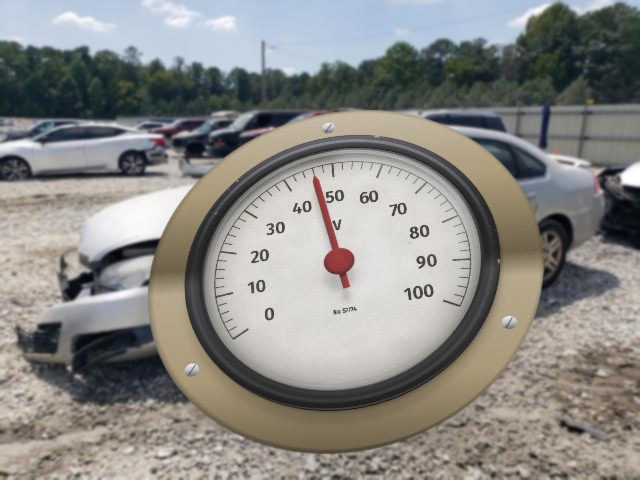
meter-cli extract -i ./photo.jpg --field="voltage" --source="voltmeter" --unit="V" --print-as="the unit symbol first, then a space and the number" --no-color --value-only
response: V 46
